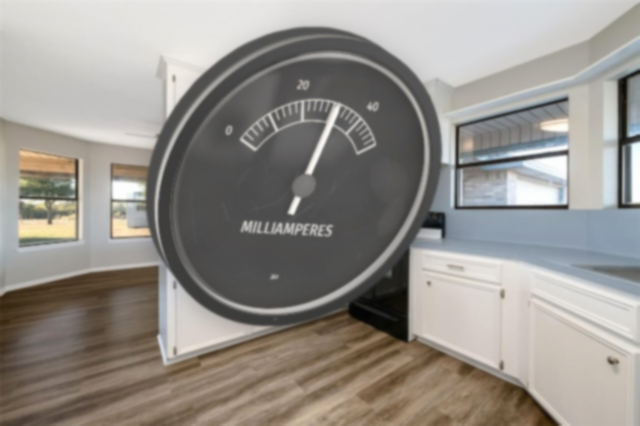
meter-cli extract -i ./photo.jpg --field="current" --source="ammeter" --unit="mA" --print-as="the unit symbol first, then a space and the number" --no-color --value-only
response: mA 30
